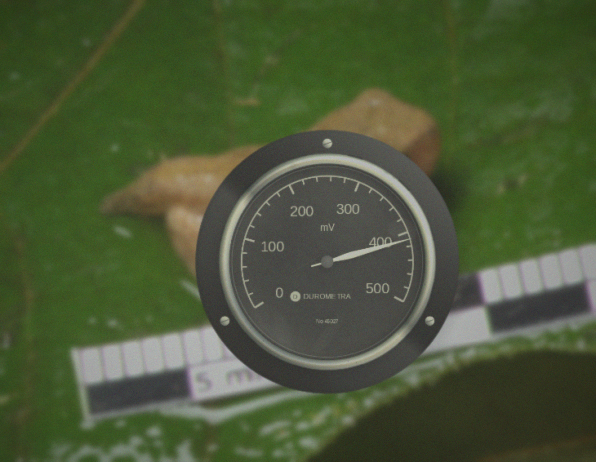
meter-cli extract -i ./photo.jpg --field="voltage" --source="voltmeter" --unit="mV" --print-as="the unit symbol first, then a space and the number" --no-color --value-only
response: mV 410
